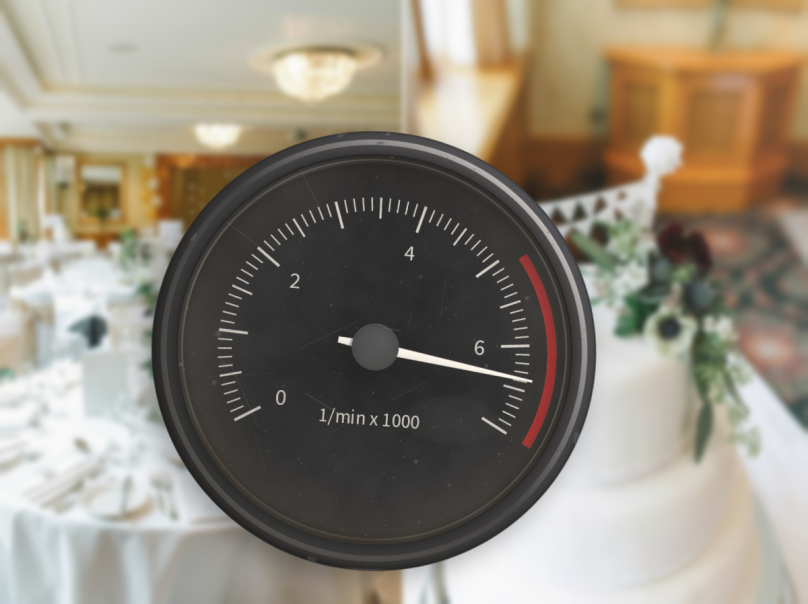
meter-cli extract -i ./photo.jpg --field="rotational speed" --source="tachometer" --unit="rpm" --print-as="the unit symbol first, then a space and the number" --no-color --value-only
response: rpm 6400
